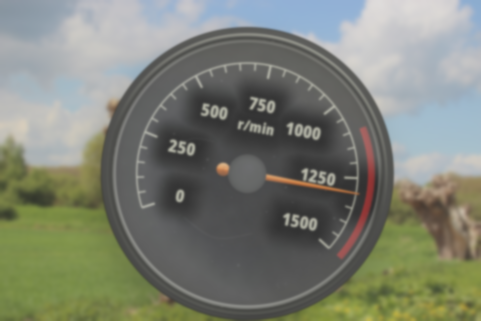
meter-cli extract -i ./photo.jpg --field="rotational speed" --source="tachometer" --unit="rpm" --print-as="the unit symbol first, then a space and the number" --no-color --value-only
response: rpm 1300
